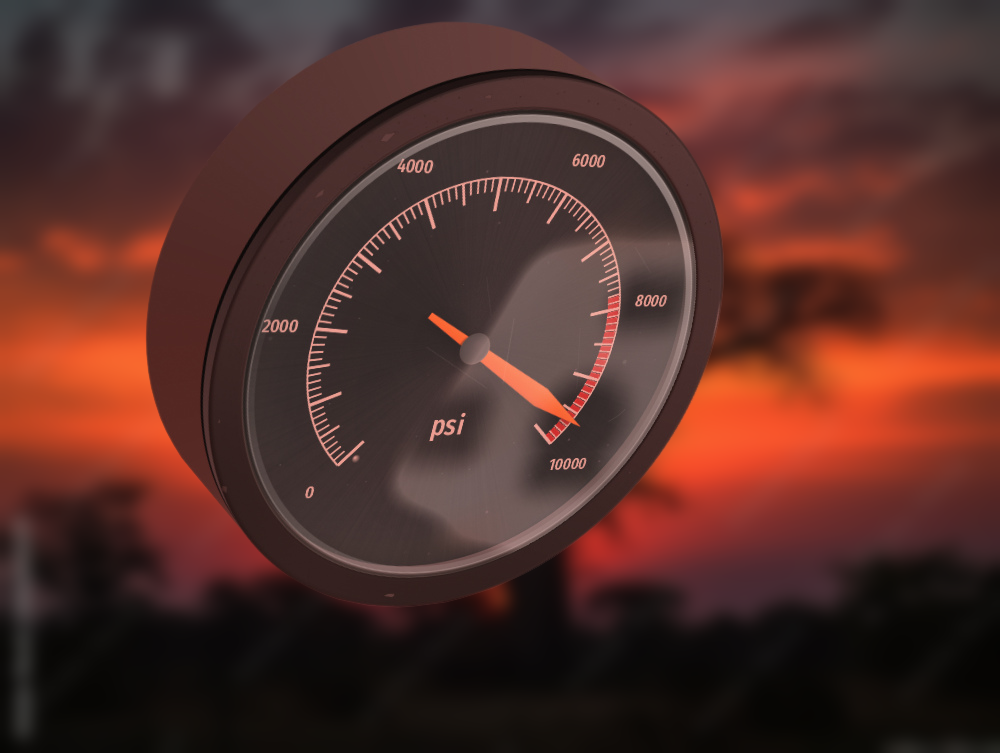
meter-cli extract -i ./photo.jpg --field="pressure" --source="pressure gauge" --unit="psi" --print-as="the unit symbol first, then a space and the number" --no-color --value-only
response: psi 9600
